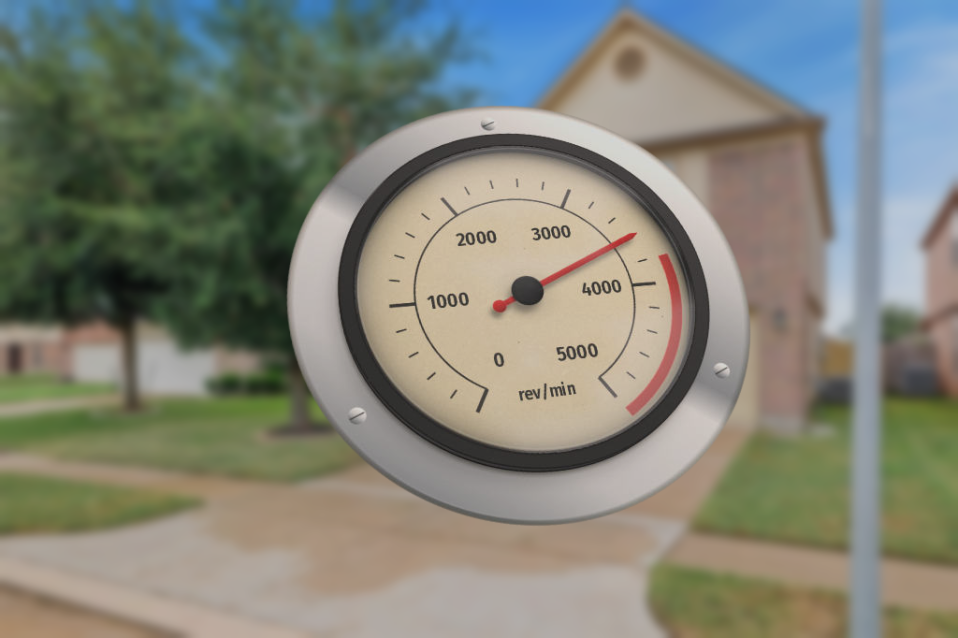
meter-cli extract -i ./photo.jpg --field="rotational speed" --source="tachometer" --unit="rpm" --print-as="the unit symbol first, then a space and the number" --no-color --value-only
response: rpm 3600
